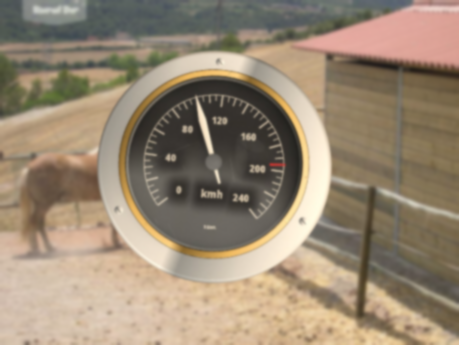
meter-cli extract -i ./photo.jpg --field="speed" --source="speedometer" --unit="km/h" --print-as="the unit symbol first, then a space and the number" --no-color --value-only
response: km/h 100
